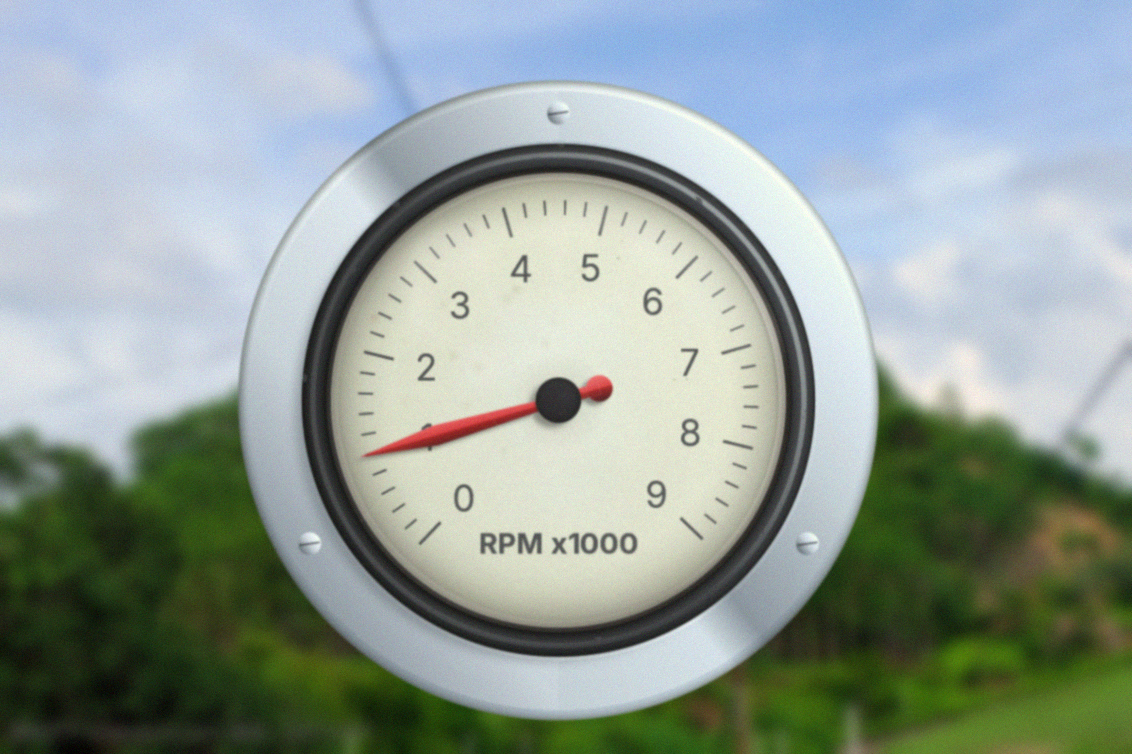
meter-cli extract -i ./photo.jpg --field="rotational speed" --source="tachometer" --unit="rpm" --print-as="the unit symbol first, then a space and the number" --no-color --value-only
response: rpm 1000
